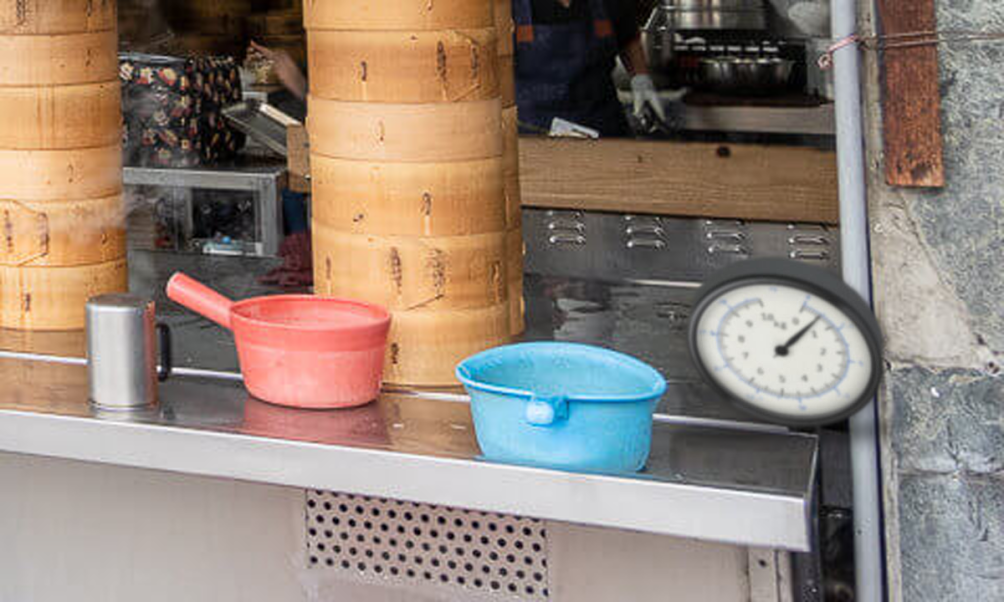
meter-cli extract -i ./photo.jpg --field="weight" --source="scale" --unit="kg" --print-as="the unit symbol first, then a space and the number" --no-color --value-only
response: kg 0.5
